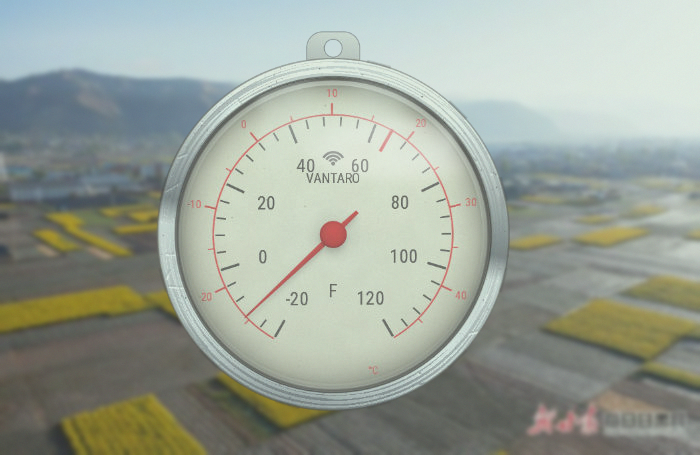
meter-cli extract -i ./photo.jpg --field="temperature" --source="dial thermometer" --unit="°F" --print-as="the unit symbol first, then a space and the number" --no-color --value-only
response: °F -12
